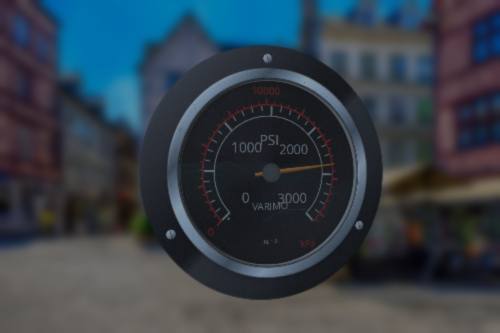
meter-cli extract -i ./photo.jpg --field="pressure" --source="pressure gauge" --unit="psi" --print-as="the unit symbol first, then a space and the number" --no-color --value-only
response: psi 2400
